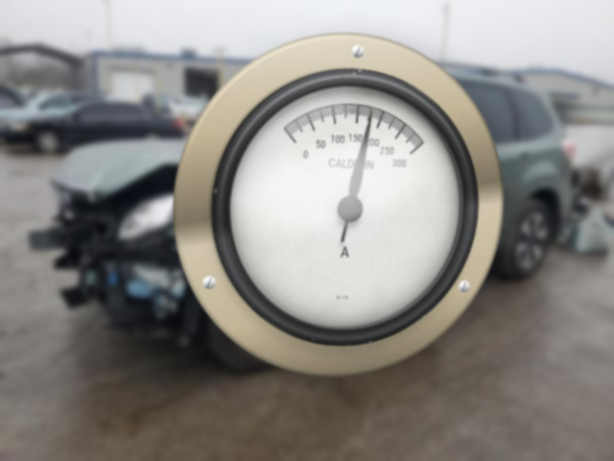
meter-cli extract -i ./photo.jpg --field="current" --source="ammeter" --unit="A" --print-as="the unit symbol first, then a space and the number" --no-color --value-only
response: A 175
